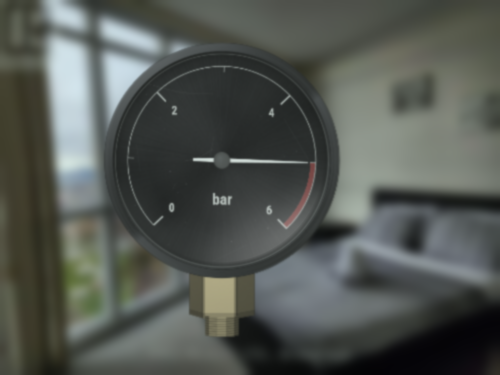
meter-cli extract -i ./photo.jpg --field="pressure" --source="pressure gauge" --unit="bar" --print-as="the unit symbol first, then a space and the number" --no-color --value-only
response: bar 5
